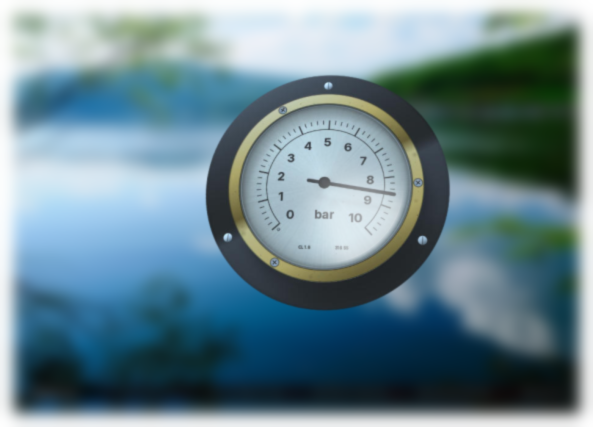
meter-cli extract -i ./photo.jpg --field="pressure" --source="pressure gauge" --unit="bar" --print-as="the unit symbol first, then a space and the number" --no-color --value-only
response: bar 8.6
